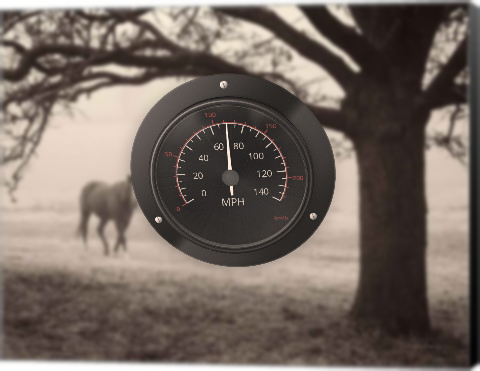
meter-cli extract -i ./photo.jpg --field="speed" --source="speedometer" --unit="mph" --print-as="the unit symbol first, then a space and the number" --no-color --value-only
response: mph 70
